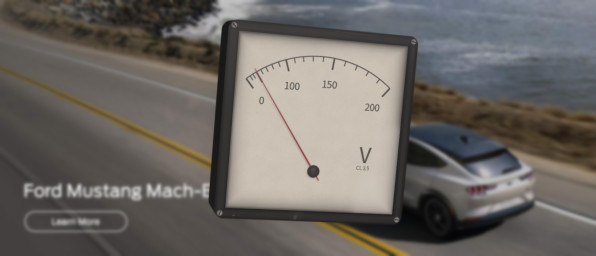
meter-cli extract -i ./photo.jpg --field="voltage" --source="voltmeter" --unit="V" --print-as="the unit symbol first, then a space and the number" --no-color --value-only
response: V 50
